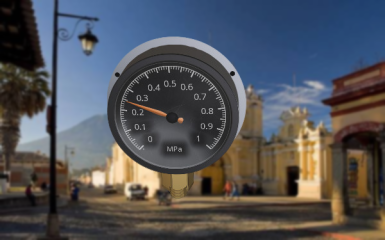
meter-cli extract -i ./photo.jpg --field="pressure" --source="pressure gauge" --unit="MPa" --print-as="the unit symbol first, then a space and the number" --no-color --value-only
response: MPa 0.25
